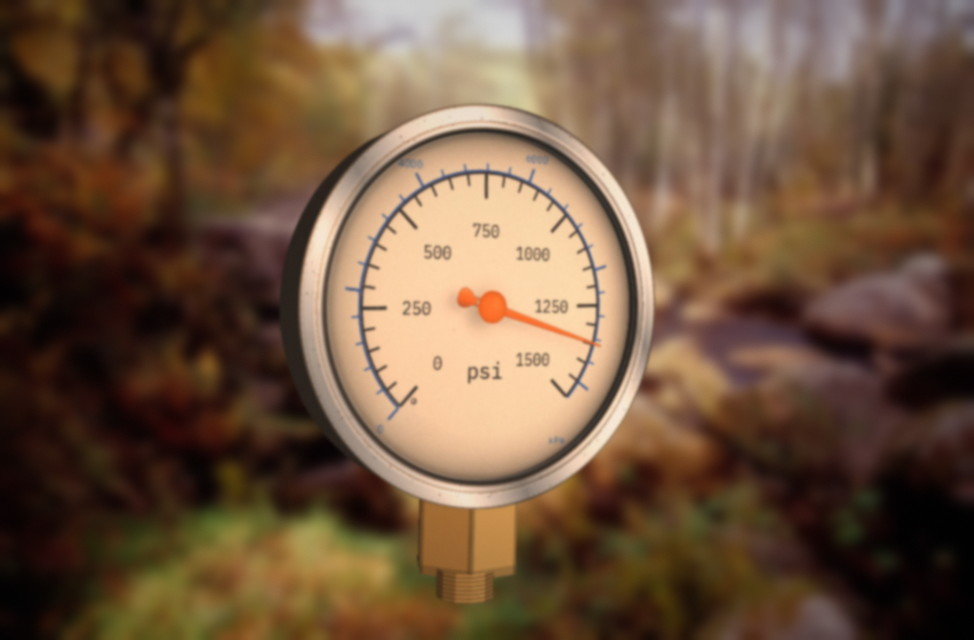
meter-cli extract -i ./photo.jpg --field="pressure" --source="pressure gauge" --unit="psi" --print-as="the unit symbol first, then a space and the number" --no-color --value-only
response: psi 1350
